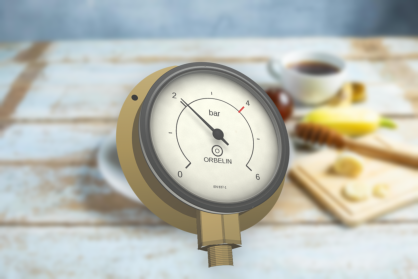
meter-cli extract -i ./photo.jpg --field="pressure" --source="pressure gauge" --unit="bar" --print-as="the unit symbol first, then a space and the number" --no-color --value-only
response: bar 2
